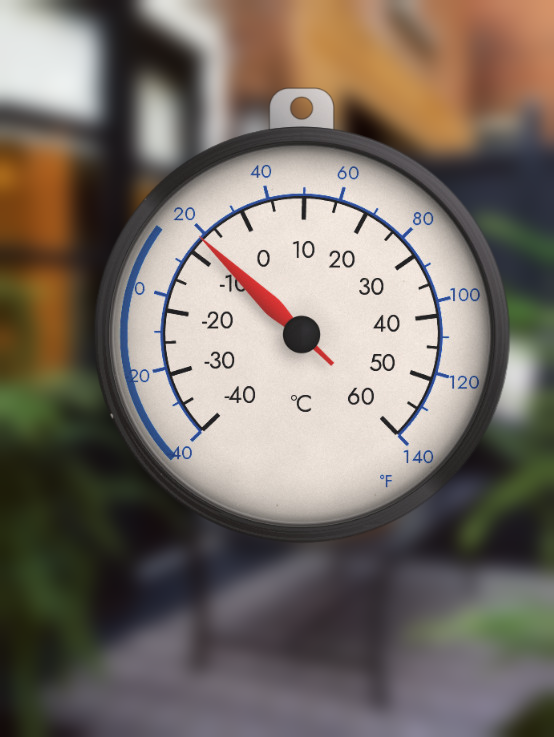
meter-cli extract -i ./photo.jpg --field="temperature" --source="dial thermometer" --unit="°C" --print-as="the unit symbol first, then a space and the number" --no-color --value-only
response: °C -7.5
